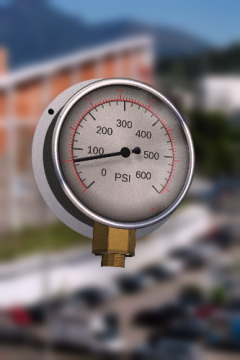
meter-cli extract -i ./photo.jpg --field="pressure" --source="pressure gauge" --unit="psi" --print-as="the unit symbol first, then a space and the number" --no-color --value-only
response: psi 70
